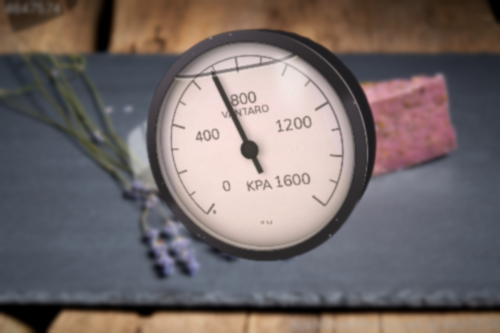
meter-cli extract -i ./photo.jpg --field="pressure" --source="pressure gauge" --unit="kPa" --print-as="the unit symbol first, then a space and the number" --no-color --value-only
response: kPa 700
